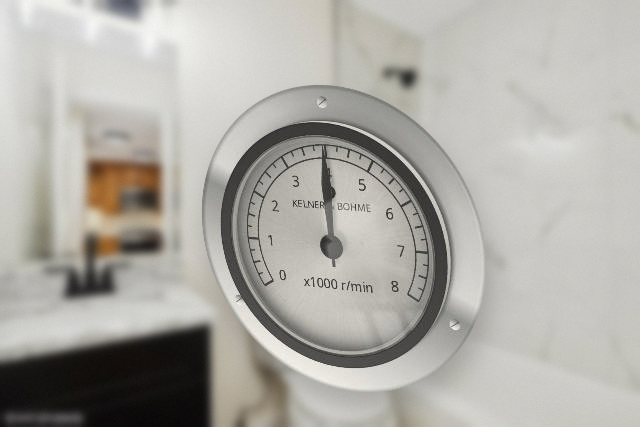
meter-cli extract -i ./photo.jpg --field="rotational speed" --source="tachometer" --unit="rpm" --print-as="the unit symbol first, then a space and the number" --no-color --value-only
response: rpm 4000
